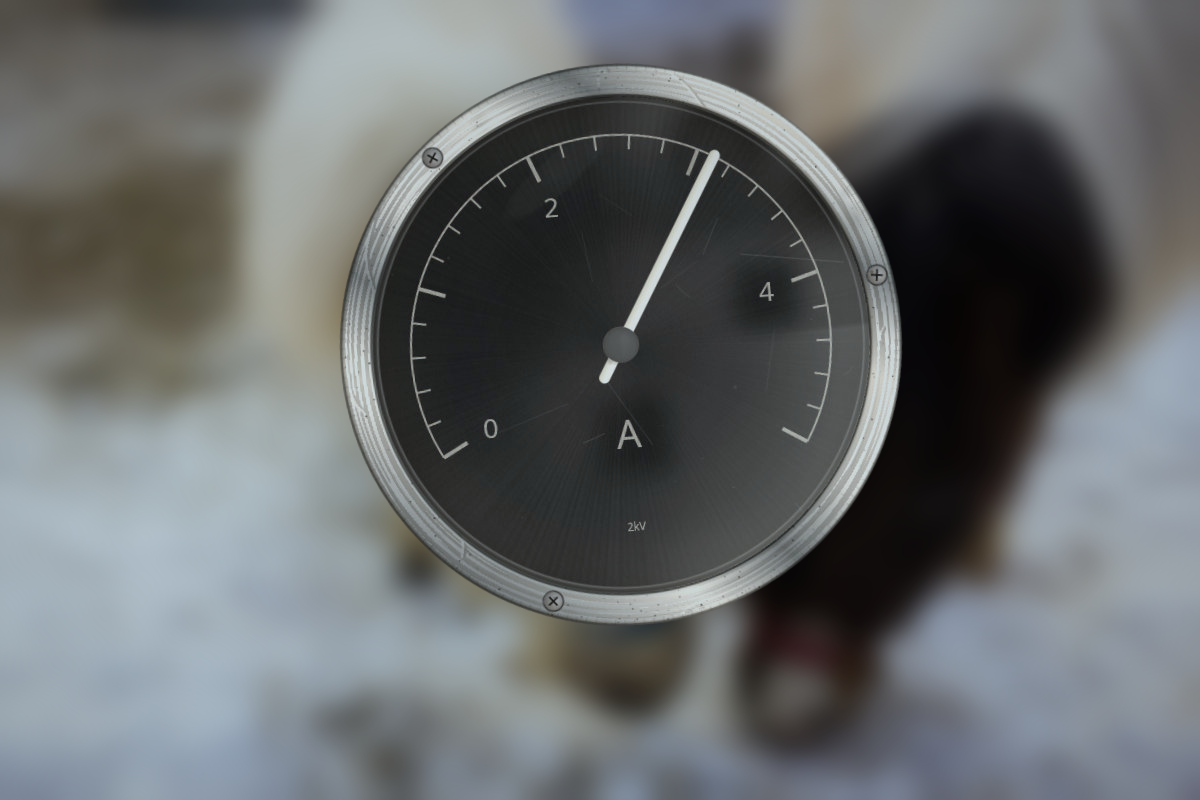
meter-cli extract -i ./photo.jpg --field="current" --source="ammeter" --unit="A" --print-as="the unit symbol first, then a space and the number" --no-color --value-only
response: A 3.1
